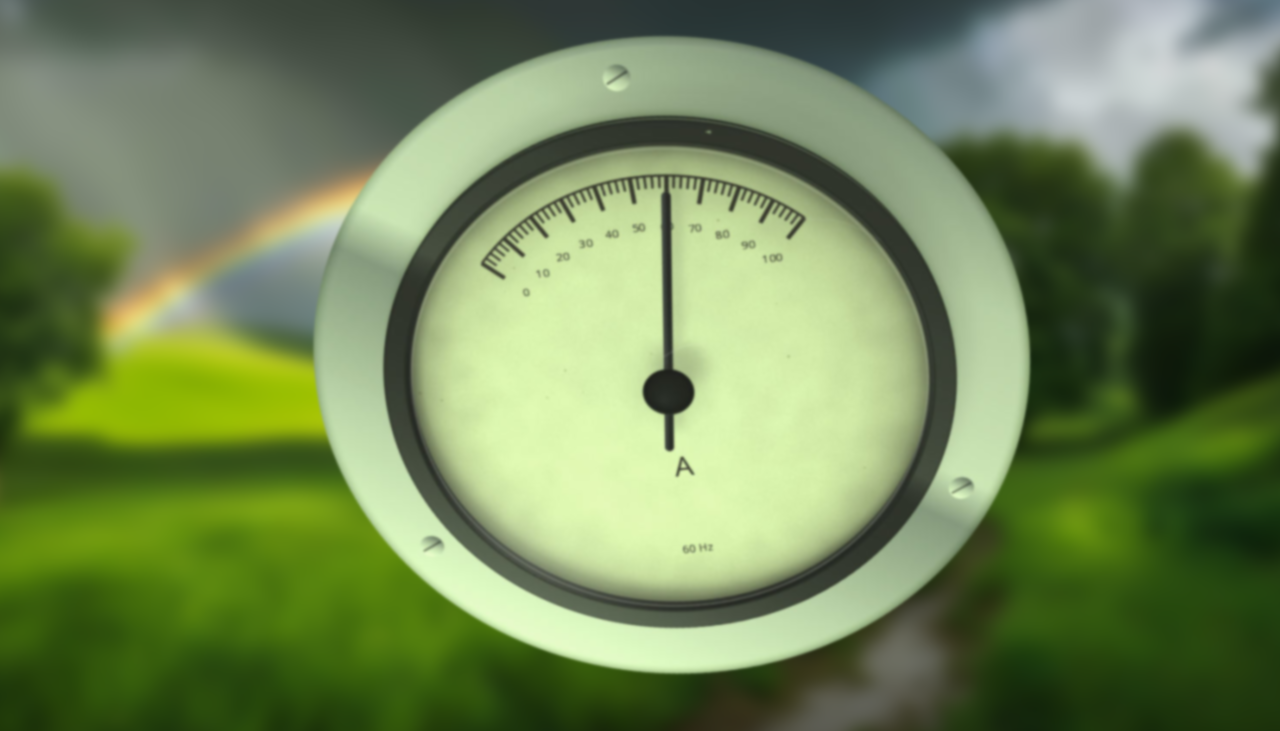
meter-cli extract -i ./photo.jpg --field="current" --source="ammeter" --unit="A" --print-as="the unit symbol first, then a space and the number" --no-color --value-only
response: A 60
